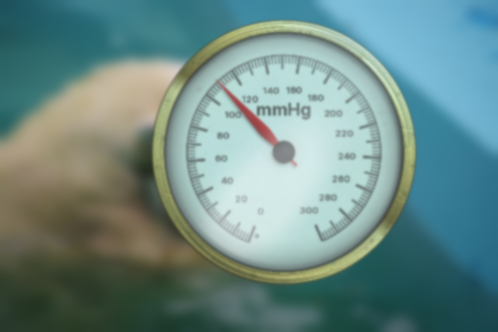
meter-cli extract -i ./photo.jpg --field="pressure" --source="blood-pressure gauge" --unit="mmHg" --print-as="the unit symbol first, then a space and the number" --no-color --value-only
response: mmHg 110
